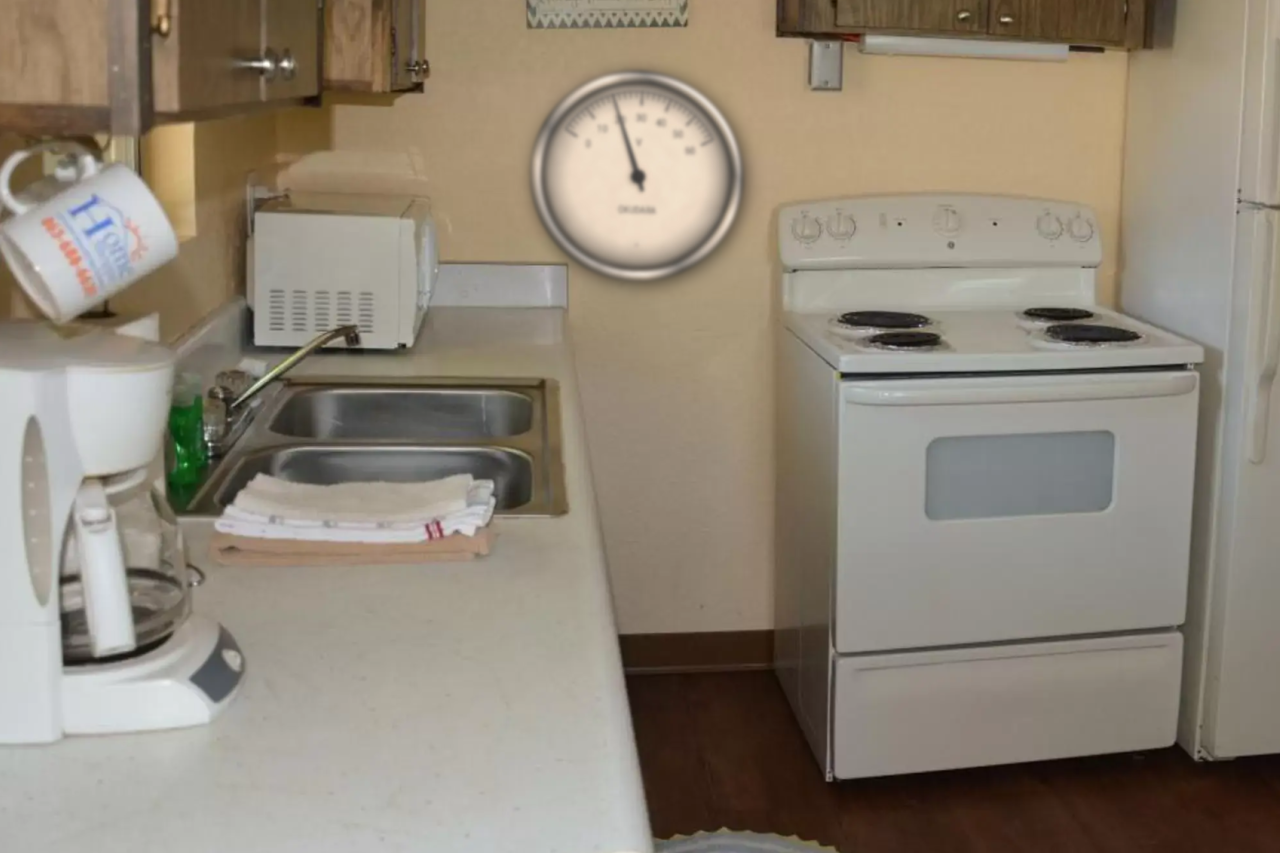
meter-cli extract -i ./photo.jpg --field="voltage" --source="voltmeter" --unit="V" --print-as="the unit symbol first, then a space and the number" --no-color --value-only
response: V 20
